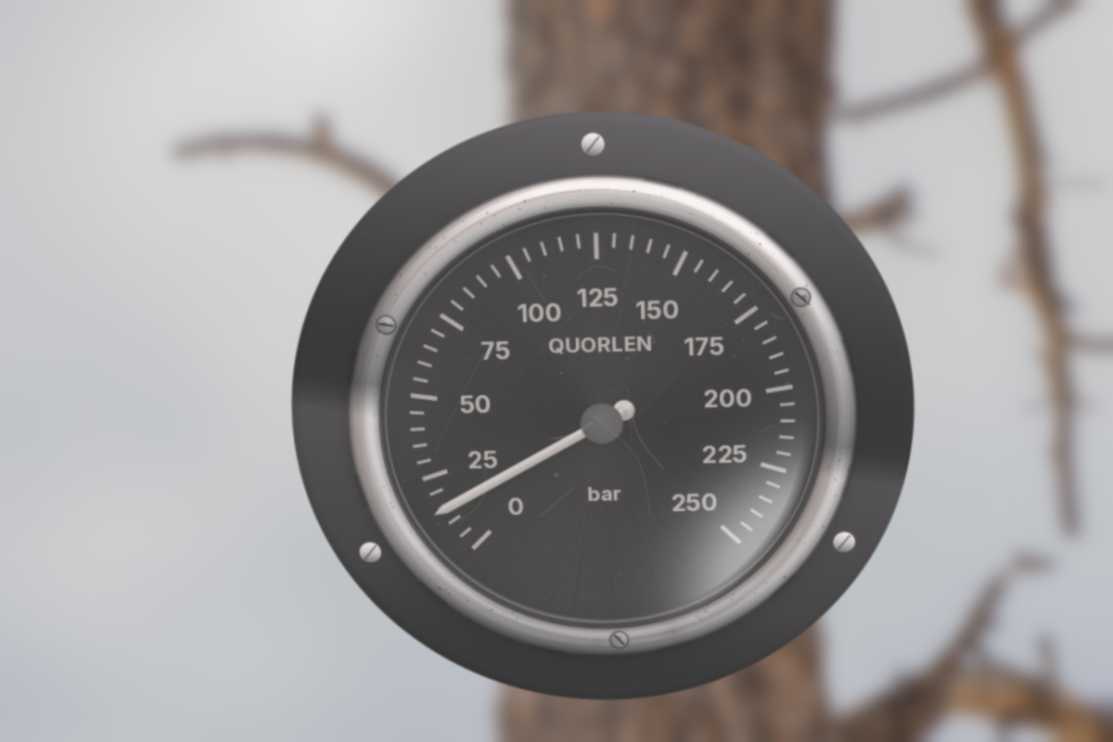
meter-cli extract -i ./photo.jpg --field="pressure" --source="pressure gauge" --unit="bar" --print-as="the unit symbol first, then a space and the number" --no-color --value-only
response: bar 15
